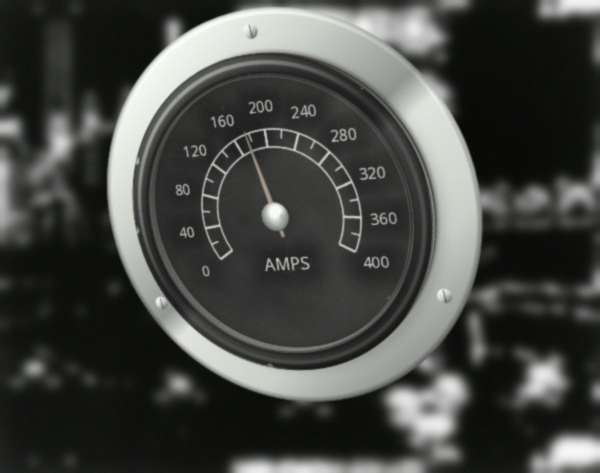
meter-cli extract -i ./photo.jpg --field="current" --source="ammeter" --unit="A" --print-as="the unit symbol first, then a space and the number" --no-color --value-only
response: A 180
